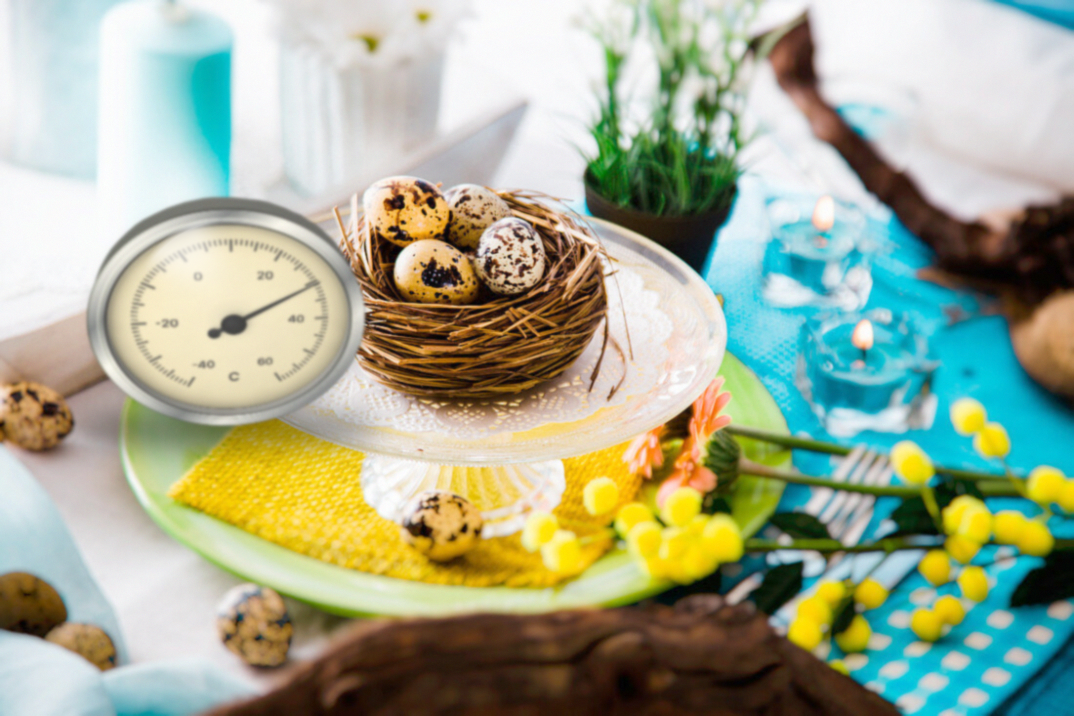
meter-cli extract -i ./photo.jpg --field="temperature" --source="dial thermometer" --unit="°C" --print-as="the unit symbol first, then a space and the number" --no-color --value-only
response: °C 30
